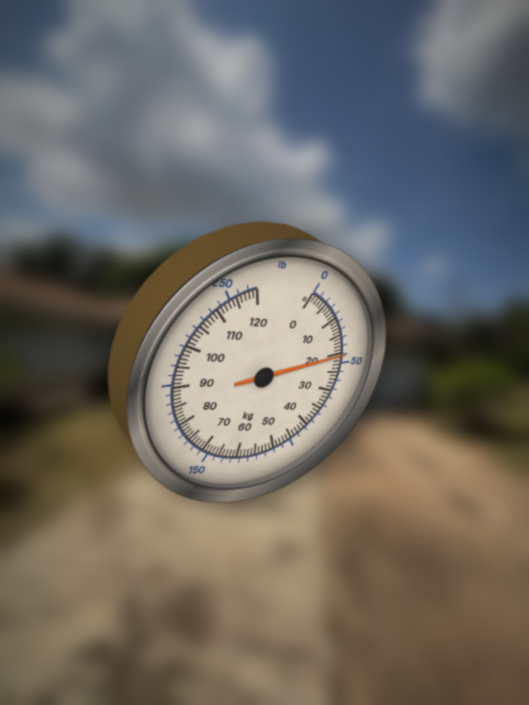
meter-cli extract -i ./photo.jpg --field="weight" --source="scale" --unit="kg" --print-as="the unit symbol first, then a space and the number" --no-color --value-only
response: kg 20
